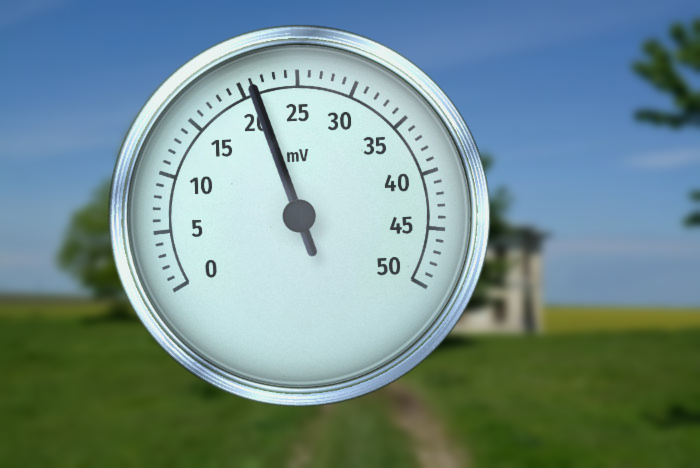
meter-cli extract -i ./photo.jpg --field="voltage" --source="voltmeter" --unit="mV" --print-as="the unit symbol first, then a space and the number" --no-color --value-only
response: mV 21
